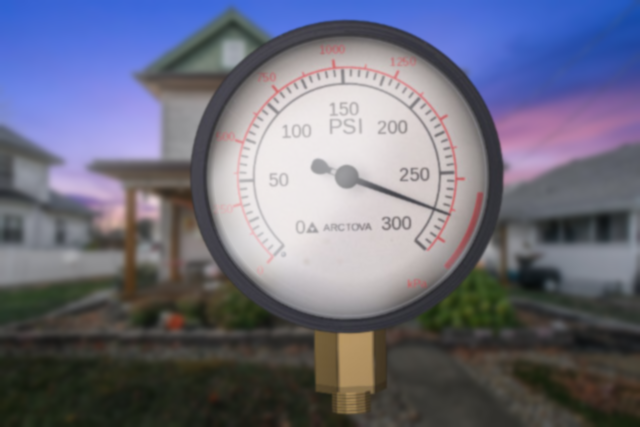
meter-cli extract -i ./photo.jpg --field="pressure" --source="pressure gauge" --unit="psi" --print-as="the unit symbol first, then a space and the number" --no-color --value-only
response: psi 275
